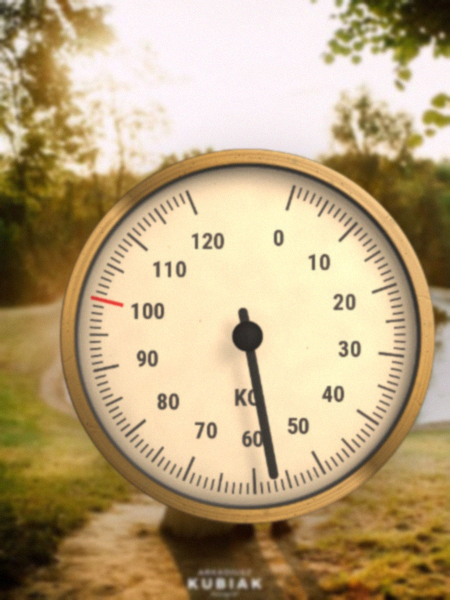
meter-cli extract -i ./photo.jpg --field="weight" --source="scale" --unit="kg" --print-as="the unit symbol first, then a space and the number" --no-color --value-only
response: kg 57
